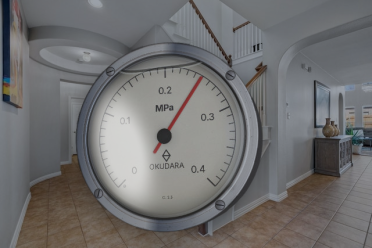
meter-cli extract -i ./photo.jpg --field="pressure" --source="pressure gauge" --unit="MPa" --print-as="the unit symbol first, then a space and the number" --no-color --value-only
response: MPa 0.25
